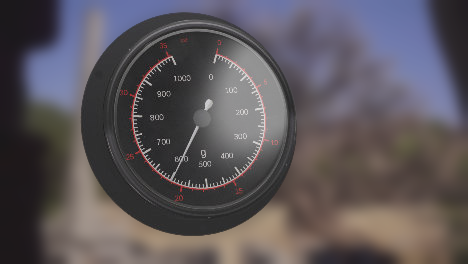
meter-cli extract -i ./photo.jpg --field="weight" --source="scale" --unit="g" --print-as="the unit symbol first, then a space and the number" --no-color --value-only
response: g 600
